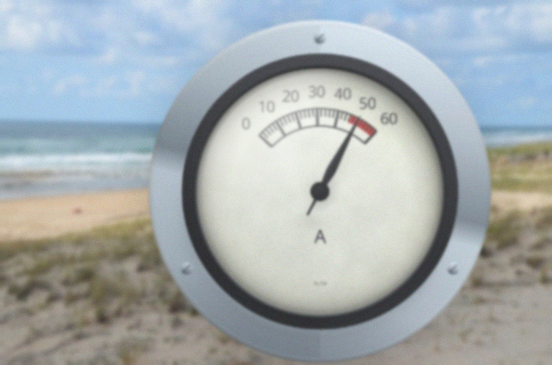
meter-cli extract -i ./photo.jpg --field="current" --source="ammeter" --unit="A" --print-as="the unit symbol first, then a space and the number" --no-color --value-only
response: A 50
